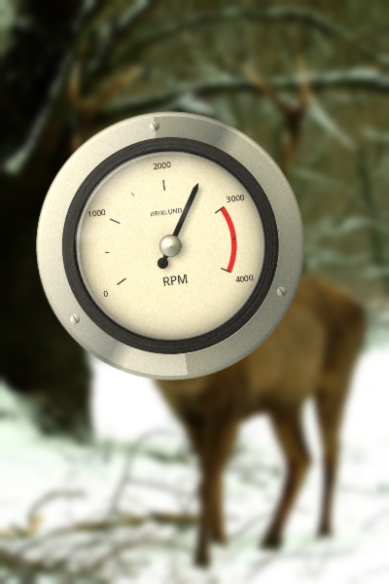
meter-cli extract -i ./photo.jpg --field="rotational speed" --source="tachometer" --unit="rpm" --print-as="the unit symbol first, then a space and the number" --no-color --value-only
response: rpm 2500
